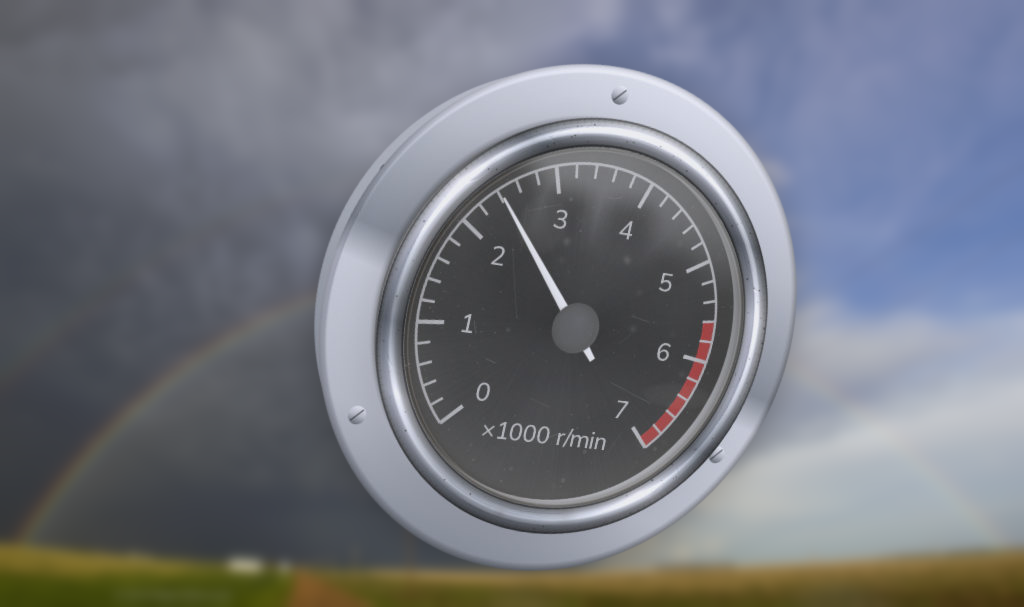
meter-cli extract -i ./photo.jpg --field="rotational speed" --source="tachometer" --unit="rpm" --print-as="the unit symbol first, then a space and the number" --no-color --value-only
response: rpm 2400
